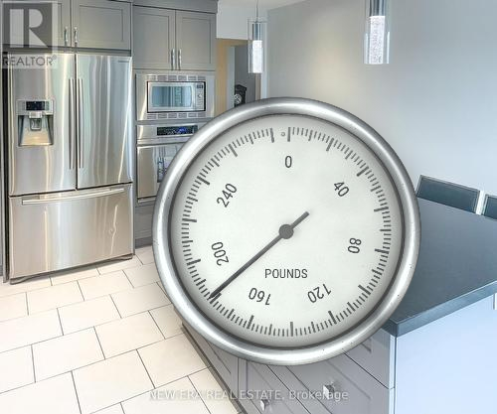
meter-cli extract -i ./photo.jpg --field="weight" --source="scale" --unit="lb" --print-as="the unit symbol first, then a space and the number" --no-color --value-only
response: lb 182
